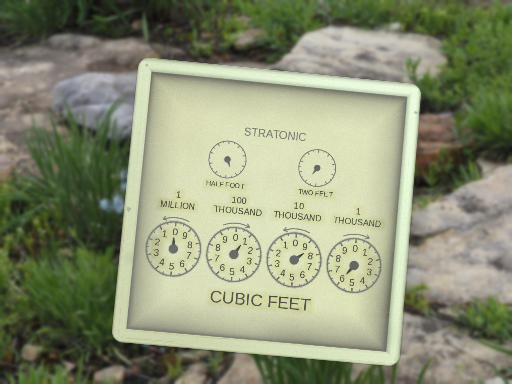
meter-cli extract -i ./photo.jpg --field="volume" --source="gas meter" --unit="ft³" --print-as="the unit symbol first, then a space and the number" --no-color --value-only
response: ft³ 8600
